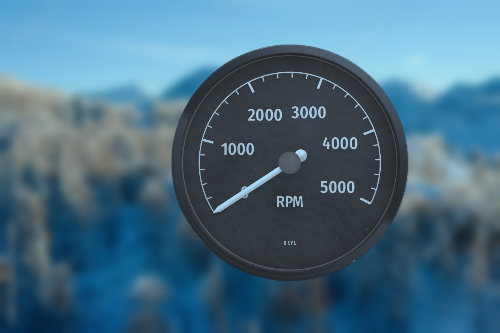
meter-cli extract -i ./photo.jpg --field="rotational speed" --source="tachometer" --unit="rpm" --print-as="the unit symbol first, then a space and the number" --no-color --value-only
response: rpm 0
